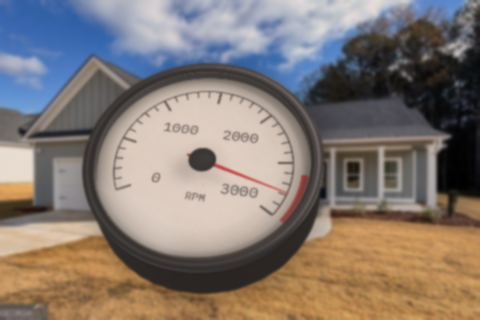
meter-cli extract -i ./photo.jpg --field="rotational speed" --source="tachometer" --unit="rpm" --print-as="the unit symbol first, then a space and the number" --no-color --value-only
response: rpm 2800
